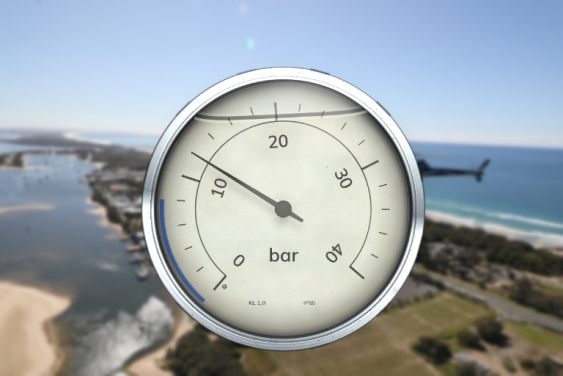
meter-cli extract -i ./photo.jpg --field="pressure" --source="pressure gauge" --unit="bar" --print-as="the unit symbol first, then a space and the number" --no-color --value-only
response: bar 12
